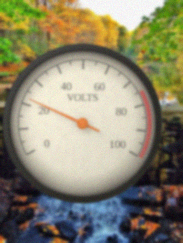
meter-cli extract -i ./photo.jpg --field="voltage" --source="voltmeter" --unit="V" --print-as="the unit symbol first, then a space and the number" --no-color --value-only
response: V 22.5
